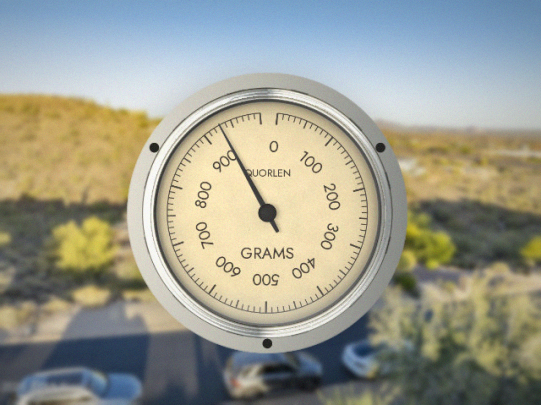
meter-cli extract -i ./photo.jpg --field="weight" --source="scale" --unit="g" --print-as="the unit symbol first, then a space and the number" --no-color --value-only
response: g 930
